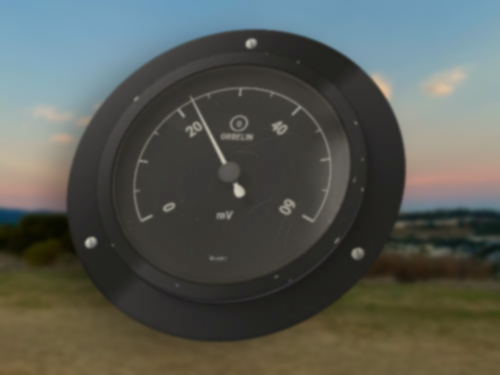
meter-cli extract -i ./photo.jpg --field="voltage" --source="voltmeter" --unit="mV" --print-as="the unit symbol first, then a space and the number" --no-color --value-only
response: mV 22.5
